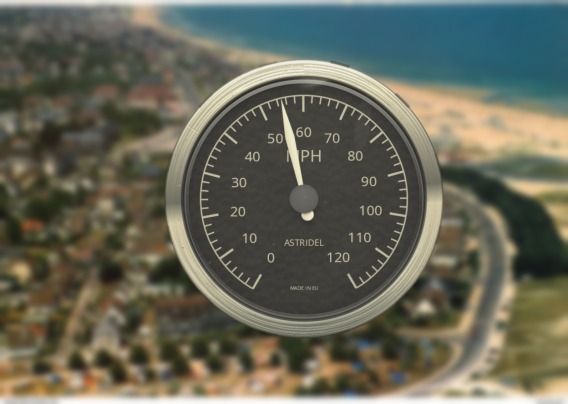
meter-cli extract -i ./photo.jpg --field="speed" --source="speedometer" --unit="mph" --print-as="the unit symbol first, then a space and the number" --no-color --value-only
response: mph 55
